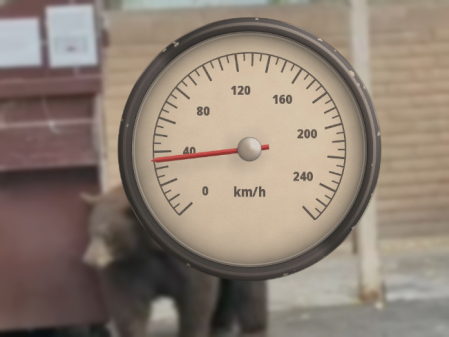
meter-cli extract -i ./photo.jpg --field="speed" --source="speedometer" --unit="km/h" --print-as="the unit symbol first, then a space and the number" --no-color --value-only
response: km/h 35
